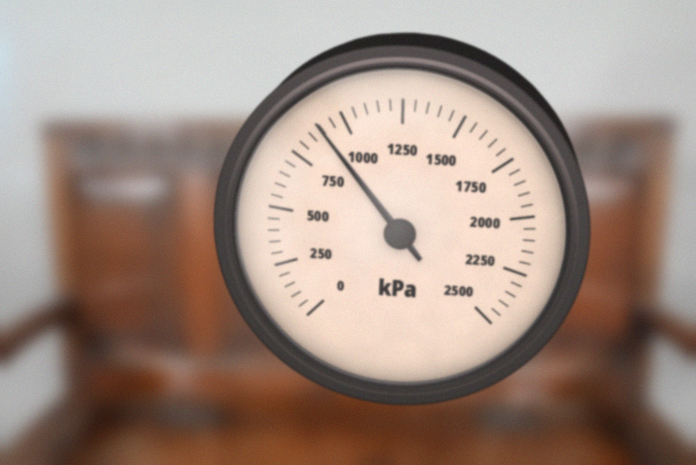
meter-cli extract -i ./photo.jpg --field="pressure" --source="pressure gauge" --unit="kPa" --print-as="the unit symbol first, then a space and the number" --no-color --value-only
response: kPa 900
